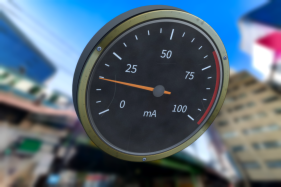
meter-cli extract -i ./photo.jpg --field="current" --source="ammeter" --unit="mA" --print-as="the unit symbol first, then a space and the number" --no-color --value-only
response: mA 15
